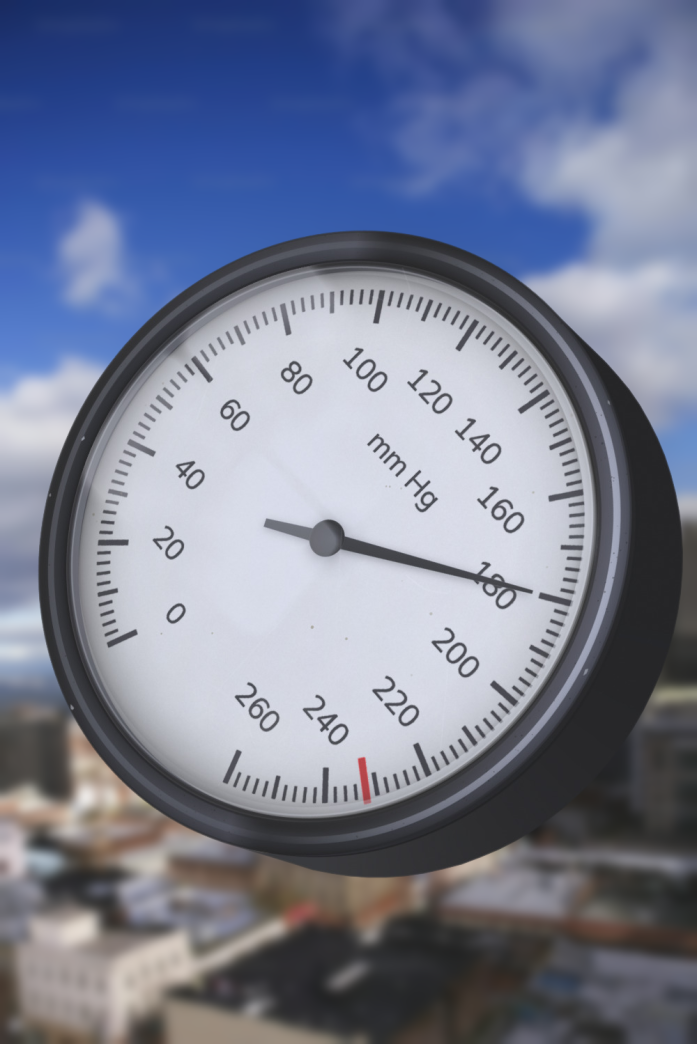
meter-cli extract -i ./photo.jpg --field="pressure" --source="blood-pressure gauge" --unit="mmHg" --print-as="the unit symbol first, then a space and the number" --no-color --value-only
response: mmHg 180
